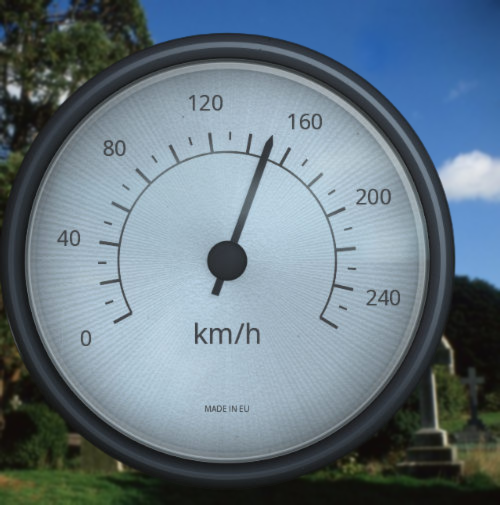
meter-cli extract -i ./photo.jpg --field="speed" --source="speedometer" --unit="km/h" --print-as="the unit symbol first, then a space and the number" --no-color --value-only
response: km/h 150
